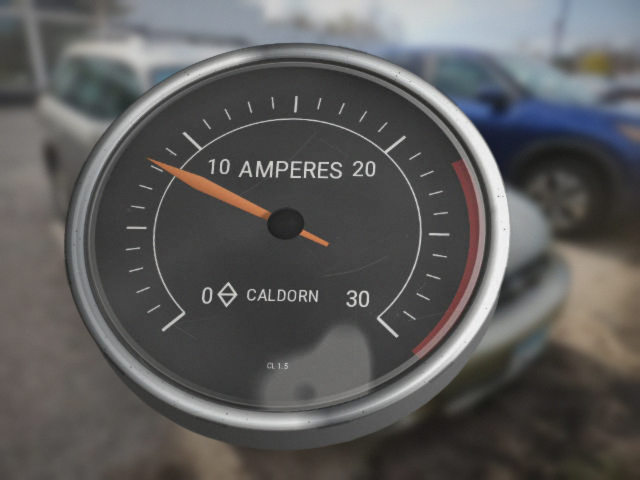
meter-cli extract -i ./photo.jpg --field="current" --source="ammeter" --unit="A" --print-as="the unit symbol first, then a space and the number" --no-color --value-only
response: A 8
